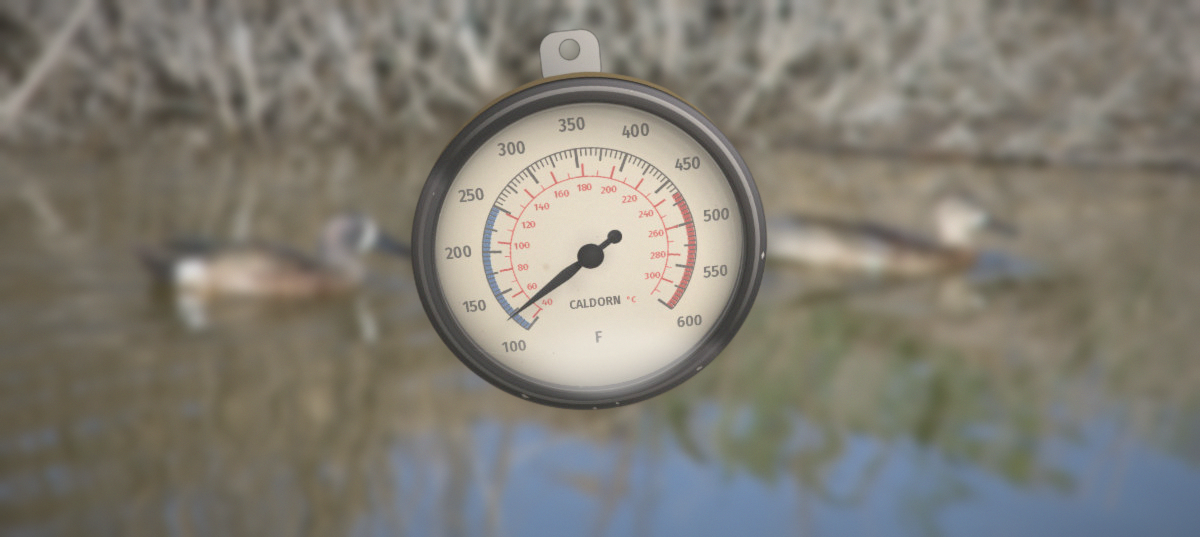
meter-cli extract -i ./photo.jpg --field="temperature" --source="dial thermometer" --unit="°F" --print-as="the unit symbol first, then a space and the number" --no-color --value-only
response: °F 125
